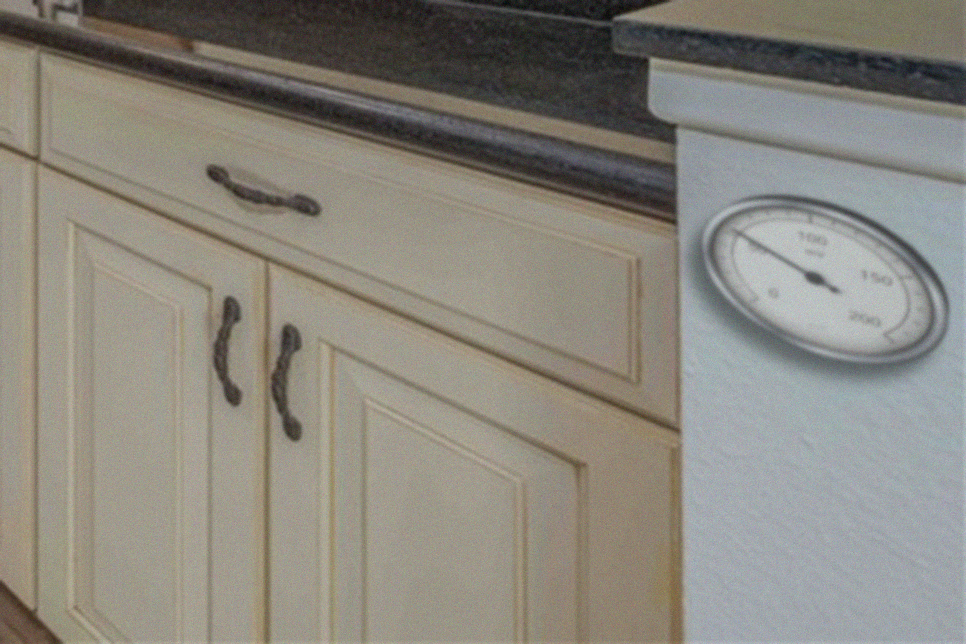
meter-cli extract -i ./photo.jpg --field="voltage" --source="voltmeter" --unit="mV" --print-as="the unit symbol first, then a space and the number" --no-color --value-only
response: mV 55
